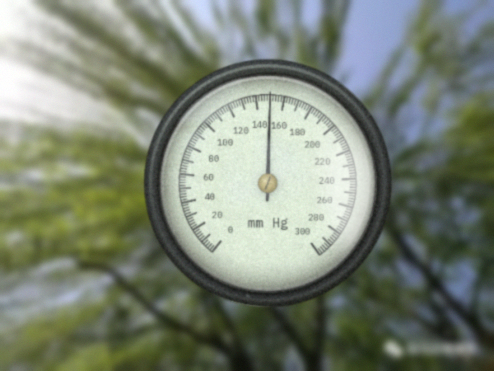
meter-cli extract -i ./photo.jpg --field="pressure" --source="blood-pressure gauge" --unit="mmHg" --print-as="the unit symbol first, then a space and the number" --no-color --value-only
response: mmHg 150
